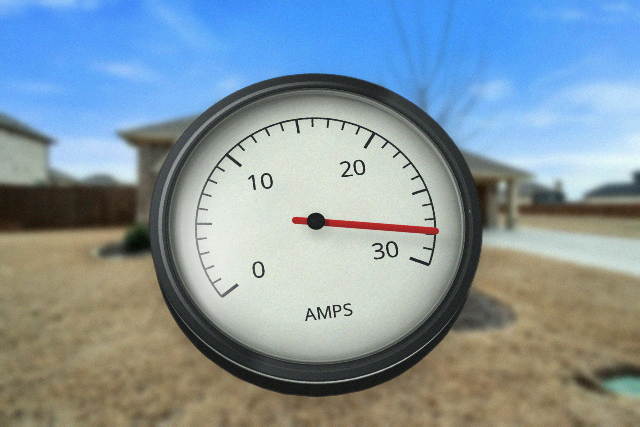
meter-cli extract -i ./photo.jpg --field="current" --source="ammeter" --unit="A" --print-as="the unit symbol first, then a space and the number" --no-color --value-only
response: A 28
